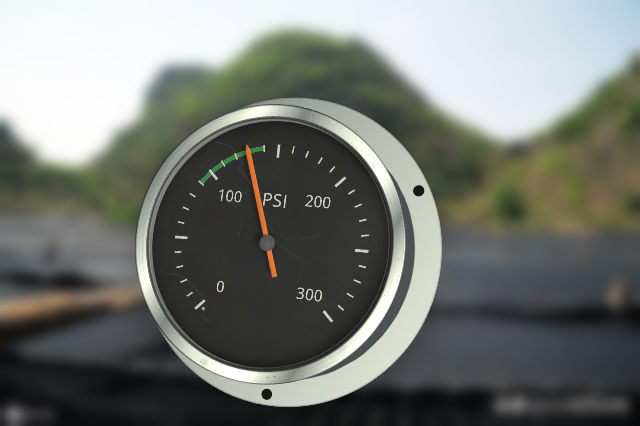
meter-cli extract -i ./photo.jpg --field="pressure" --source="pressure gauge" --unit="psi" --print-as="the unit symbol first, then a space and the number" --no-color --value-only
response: psi 130
